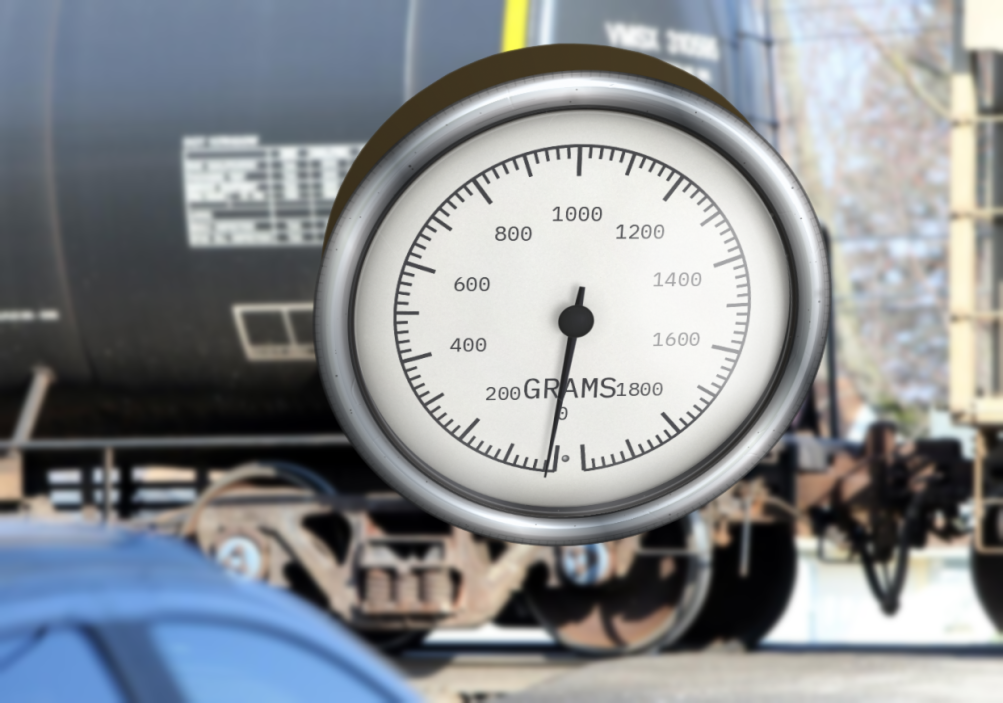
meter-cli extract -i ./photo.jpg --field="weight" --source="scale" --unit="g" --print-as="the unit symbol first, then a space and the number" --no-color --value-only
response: g 20
